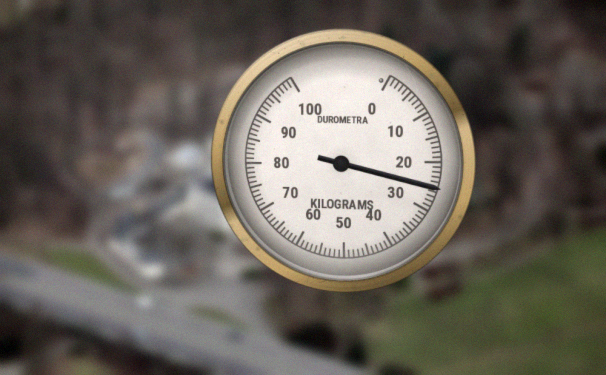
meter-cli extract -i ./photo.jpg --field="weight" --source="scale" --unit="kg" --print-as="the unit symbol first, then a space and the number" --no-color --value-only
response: kg 25
